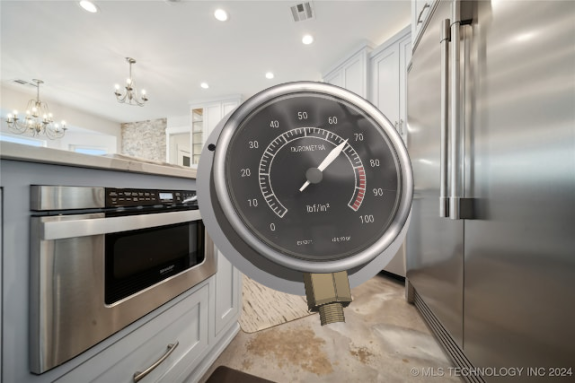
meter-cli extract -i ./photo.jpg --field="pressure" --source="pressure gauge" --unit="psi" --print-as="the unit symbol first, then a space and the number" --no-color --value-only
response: psi 68
